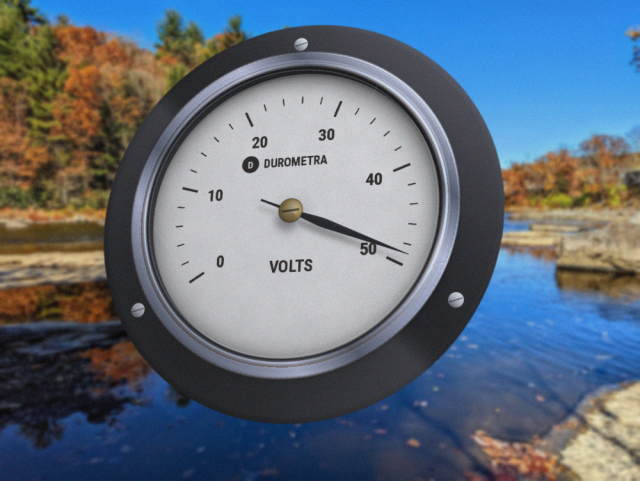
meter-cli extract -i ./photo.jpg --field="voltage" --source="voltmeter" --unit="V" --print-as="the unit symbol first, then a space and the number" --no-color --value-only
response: V 49
